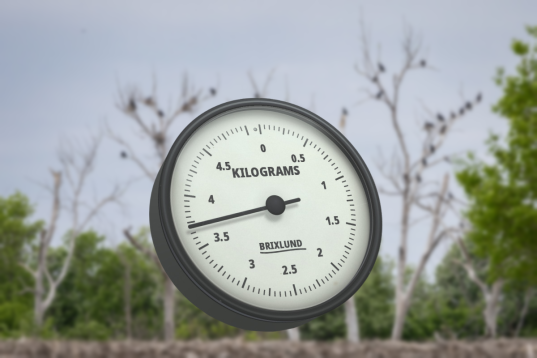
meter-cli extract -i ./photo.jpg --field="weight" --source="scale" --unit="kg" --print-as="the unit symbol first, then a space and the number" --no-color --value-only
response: kg 3.7
